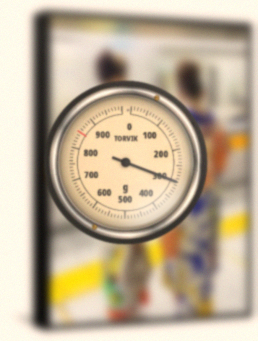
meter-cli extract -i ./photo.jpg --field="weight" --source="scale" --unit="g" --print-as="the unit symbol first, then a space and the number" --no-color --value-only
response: g 300
